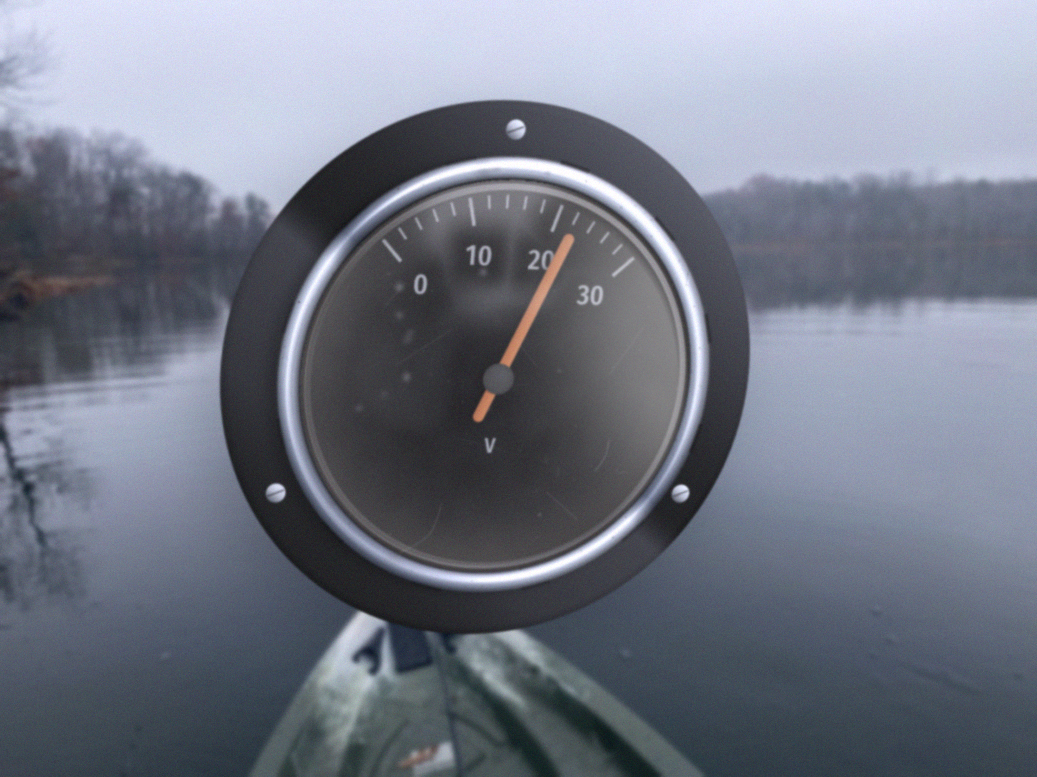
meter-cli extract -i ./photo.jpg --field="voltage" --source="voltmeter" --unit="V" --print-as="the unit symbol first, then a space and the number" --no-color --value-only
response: V 22
